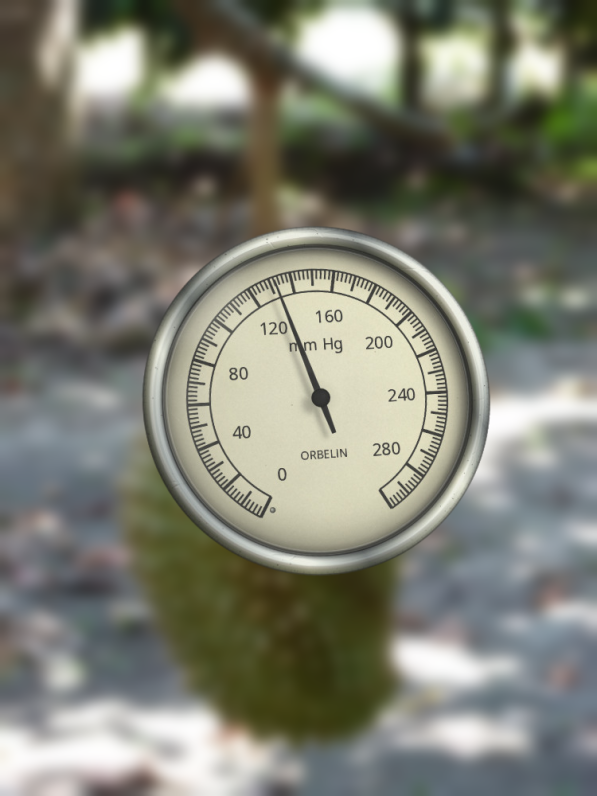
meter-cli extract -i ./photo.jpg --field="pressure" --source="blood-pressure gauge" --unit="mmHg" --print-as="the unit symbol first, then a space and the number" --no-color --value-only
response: mmHg 132
